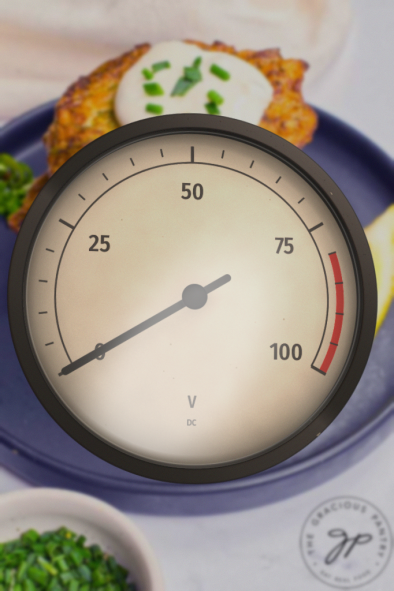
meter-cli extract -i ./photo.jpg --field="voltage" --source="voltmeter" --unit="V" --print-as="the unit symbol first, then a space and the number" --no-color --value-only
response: V 0
